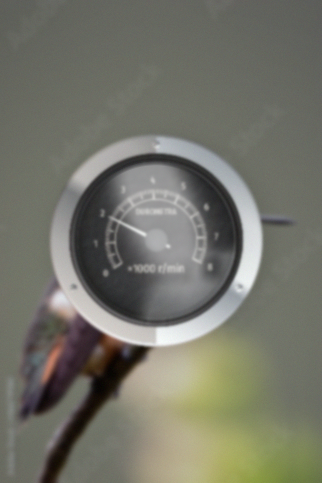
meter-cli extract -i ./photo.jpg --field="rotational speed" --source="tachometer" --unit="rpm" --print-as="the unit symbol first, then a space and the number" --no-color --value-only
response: rpm 2000
